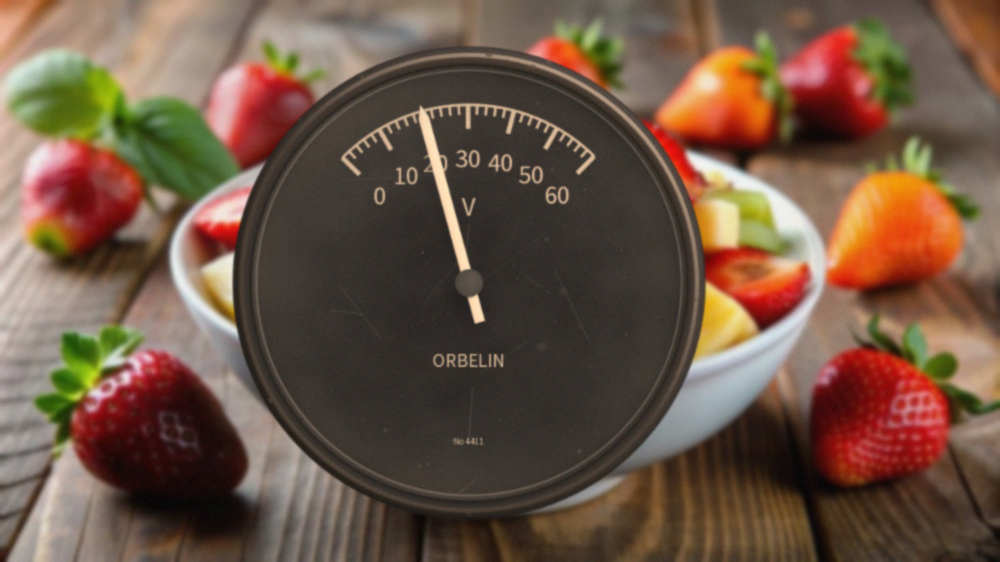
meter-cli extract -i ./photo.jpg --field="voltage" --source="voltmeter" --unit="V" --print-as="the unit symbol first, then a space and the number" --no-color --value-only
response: V 20
